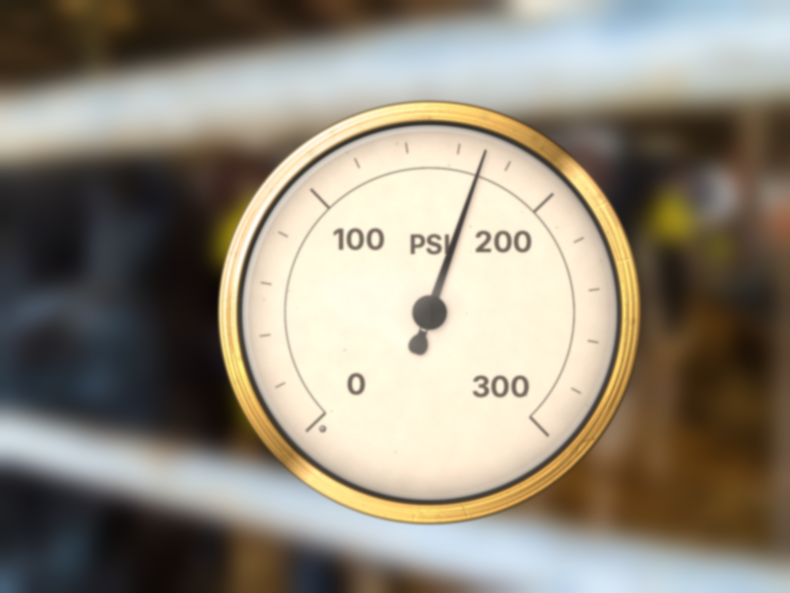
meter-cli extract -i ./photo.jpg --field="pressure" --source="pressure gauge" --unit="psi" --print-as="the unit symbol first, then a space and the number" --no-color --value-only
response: psi 170
